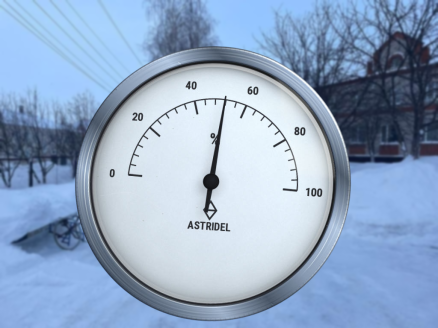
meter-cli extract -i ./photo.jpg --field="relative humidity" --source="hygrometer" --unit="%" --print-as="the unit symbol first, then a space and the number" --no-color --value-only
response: % 52
